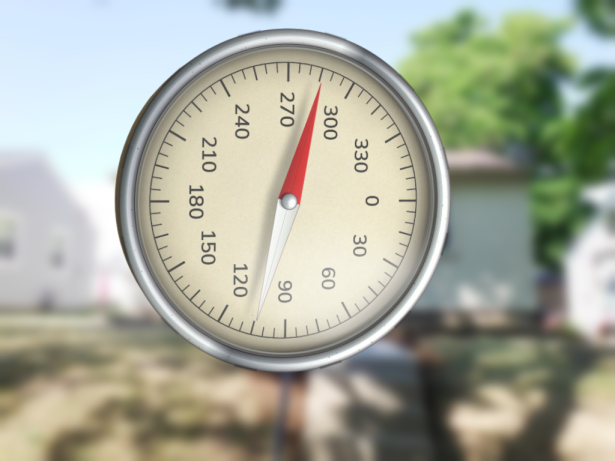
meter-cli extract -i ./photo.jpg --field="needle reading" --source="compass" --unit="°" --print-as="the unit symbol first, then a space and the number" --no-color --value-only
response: ° 285
